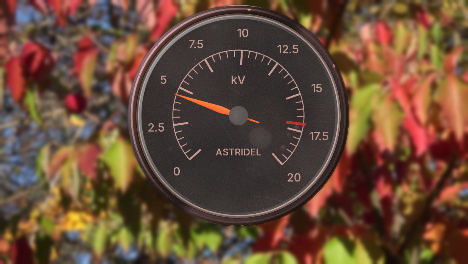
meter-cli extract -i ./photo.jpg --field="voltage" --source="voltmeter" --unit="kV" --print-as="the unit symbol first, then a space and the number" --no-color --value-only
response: kV 4.5
